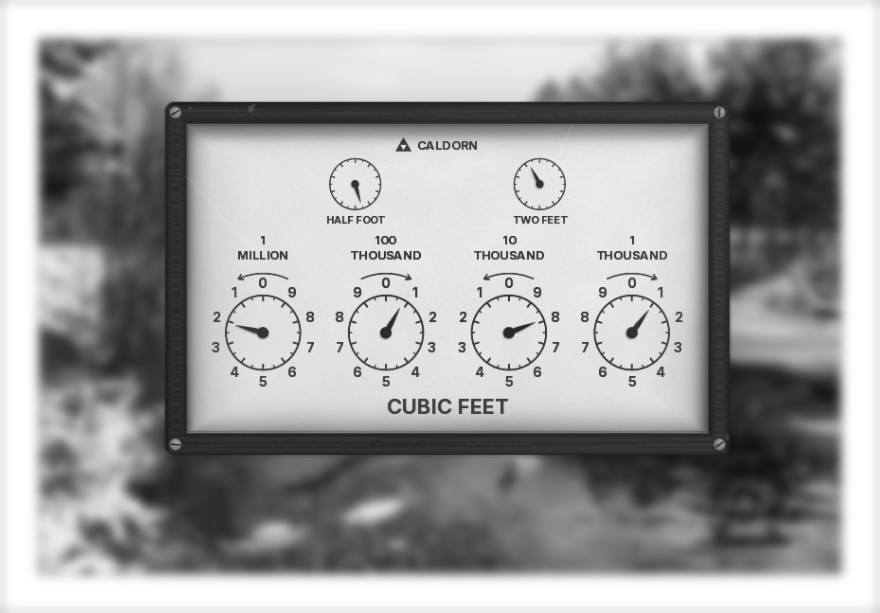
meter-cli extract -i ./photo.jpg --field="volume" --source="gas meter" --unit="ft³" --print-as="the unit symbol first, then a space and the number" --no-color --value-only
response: ft³ 208100
